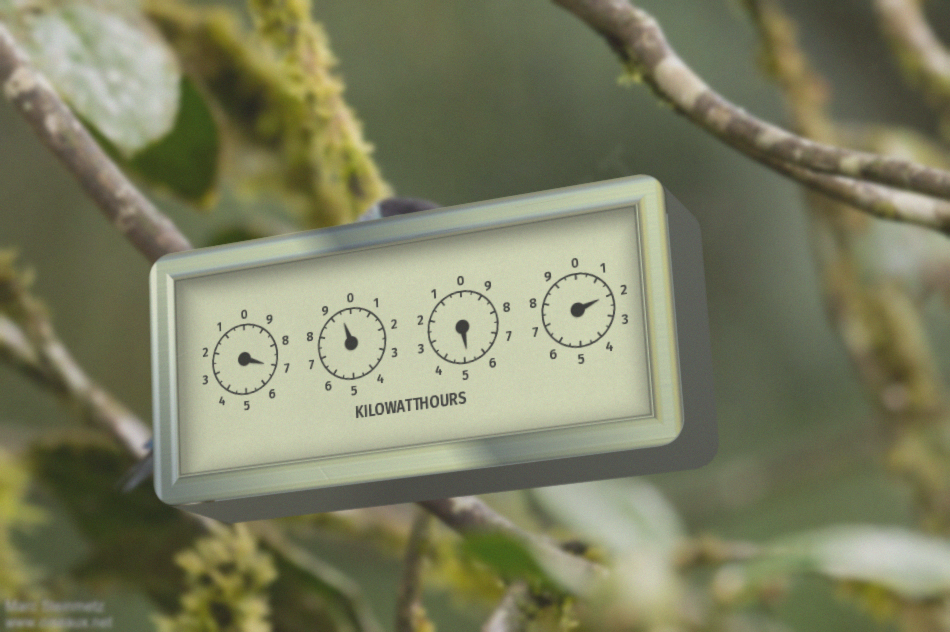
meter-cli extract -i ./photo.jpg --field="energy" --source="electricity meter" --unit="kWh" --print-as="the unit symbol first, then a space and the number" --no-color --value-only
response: kWh 6952
